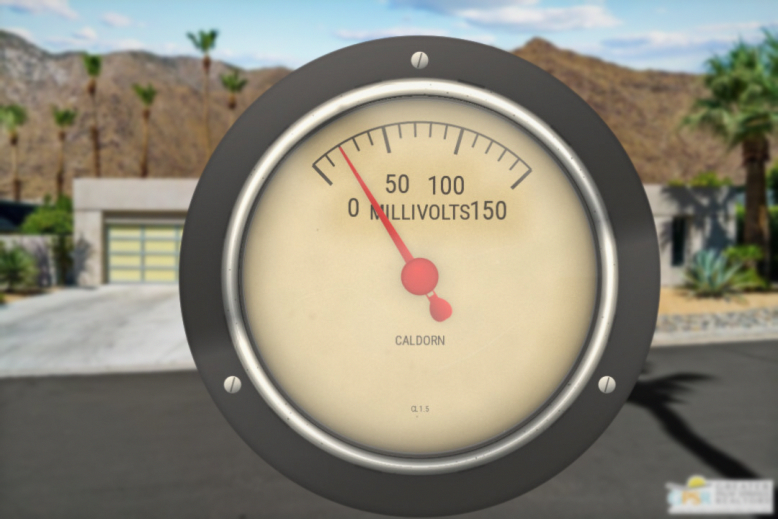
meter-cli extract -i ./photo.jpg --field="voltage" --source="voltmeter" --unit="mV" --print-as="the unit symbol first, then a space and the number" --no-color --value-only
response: mV 20
